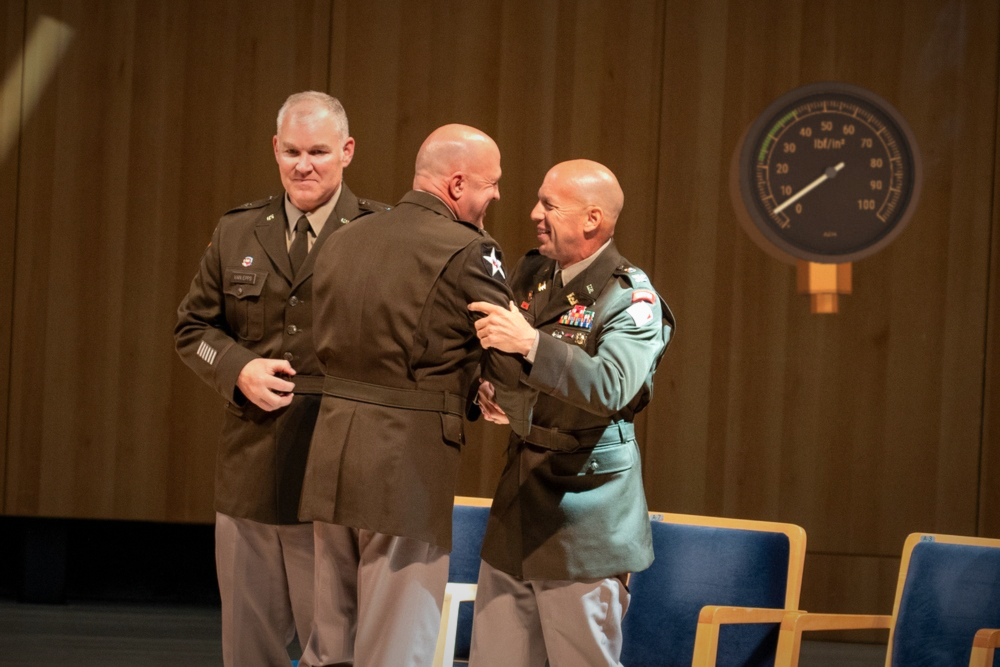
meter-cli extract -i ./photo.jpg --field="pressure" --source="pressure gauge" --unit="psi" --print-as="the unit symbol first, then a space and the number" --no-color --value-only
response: psi 5
